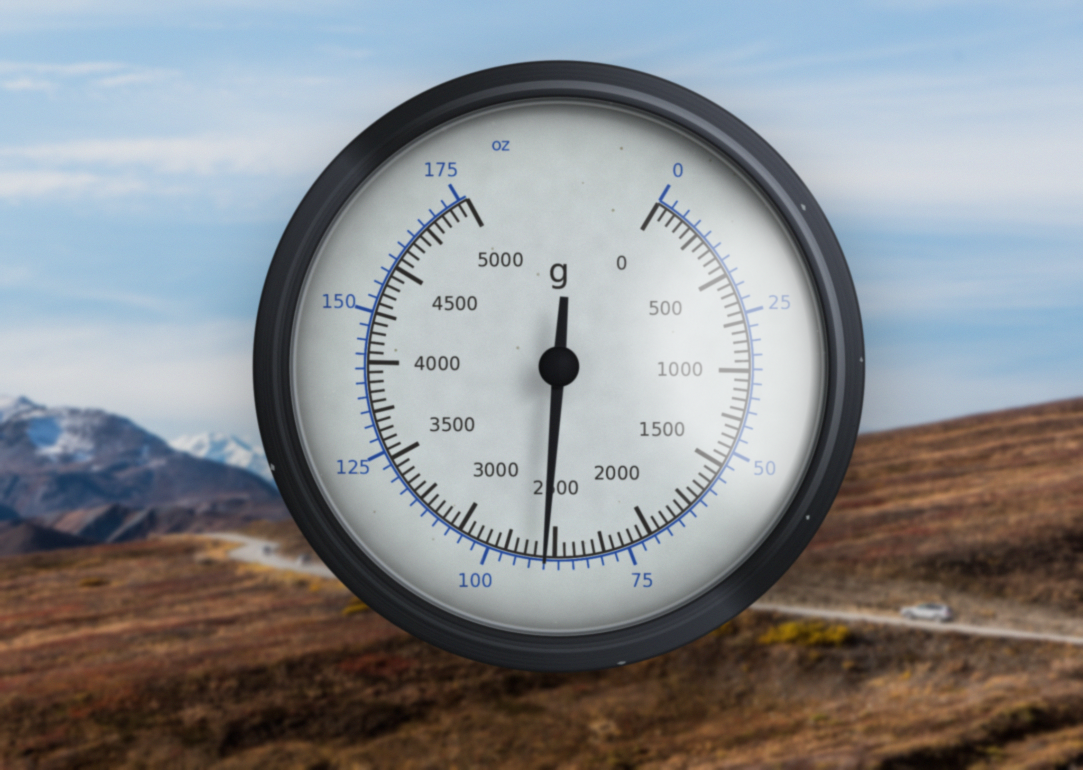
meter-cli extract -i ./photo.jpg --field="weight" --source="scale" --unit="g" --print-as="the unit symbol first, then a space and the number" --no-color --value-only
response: g 2550
